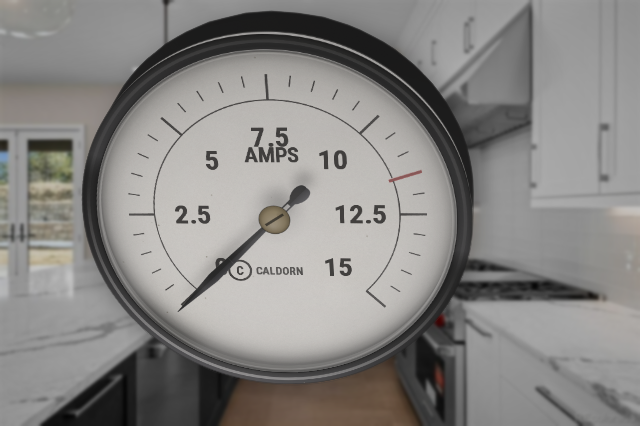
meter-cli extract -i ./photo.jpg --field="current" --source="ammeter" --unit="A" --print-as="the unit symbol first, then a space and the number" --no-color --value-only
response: A 0
